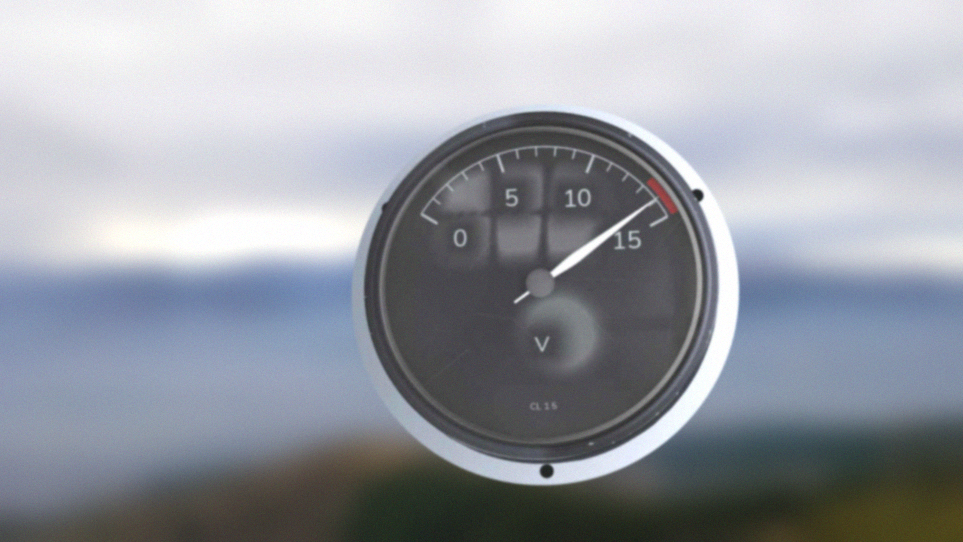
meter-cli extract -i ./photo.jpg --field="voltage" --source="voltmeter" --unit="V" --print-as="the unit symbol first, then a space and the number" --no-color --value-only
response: V 14
